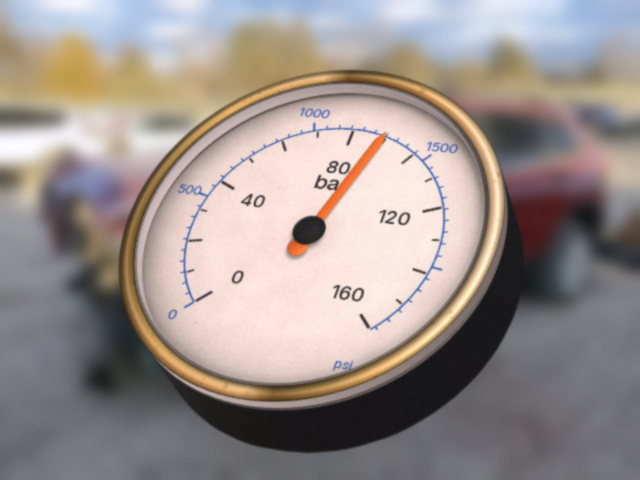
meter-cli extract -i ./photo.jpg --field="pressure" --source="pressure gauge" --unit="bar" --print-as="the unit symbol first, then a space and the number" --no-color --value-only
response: bar 90
